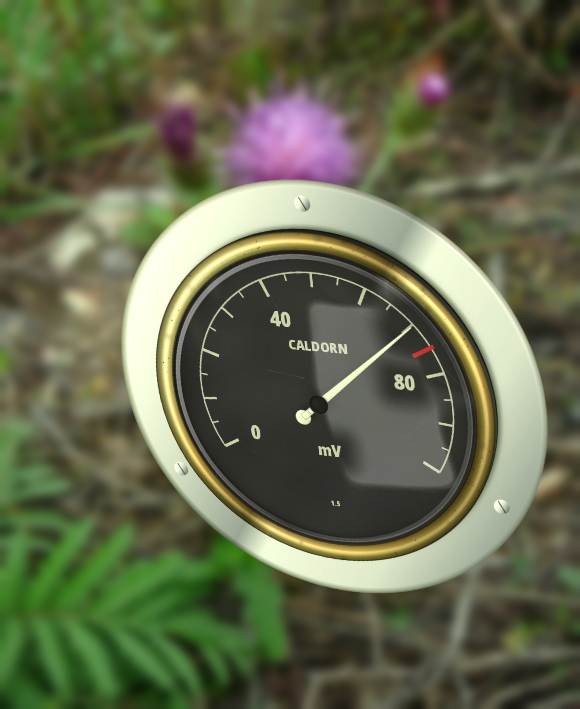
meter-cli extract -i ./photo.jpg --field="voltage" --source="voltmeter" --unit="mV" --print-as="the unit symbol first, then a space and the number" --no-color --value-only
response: mV 70
